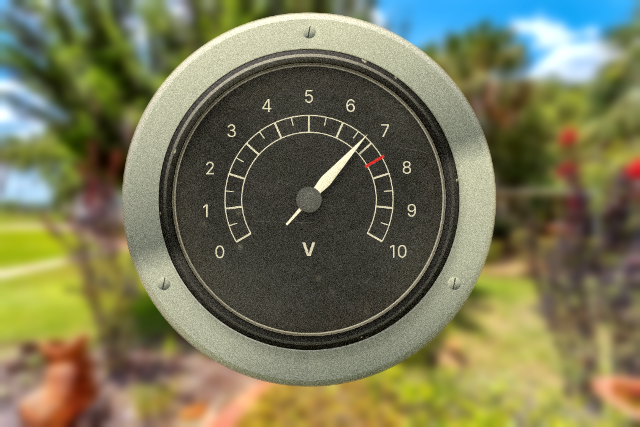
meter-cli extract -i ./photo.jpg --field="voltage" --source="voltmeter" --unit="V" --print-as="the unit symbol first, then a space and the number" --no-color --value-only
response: V 6.75
